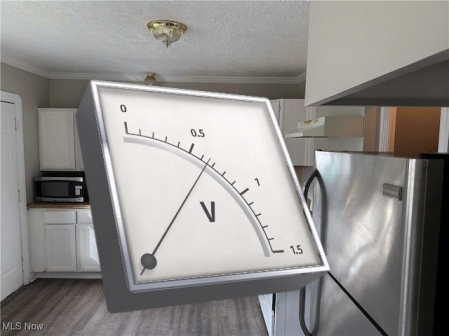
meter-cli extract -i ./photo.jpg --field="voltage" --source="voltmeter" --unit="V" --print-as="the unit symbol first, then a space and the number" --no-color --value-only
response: V 0.65
